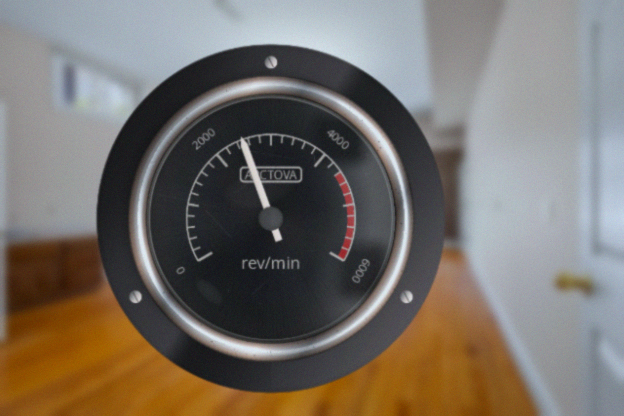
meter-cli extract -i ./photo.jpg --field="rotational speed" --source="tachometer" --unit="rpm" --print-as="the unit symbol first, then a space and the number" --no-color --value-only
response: rpm 2500
